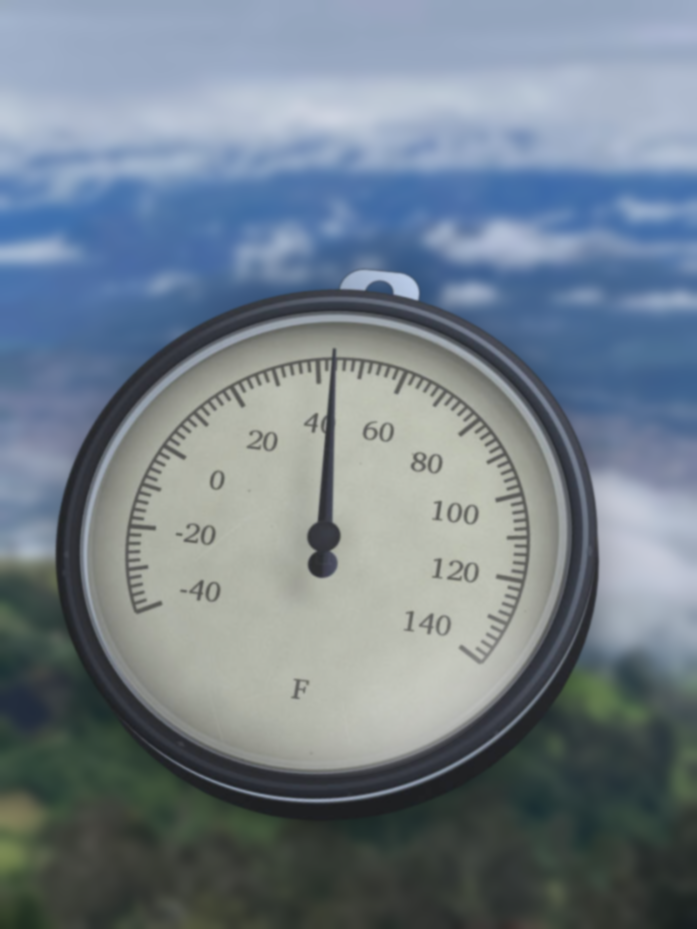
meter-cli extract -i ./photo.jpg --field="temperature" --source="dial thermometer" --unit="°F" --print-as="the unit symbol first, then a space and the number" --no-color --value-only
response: °F 44
